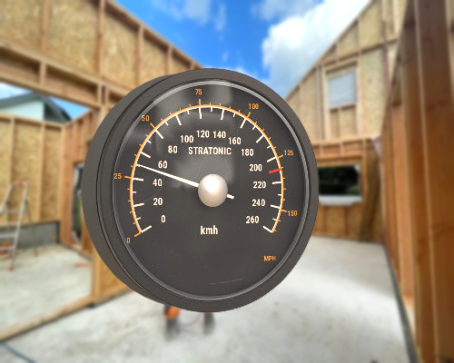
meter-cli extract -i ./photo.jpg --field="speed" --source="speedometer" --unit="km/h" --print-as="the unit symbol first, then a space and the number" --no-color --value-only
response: km/h 50
